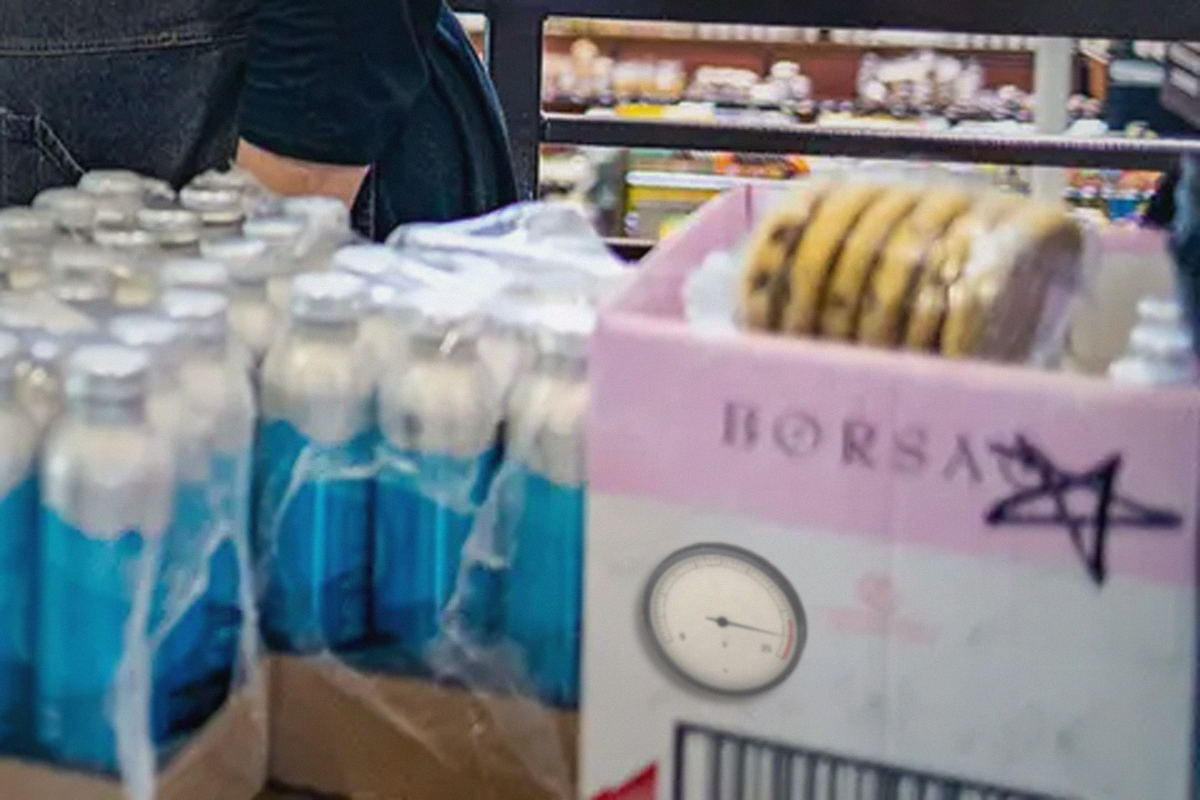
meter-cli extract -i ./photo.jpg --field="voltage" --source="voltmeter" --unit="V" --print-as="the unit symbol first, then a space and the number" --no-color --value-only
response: V 22.5
